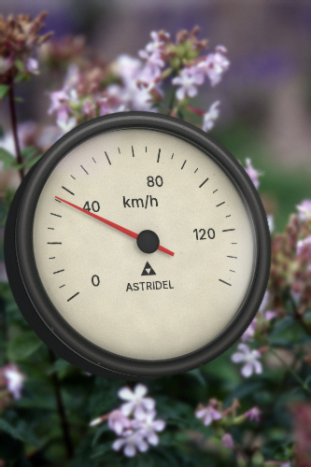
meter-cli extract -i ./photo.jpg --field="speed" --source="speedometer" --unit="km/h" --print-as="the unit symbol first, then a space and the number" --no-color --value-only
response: km/h 35
